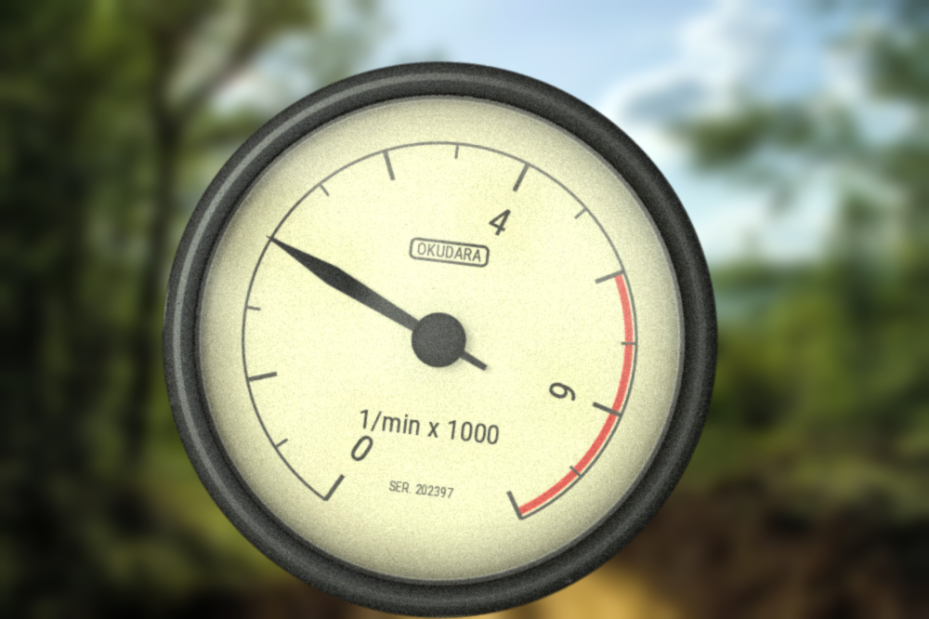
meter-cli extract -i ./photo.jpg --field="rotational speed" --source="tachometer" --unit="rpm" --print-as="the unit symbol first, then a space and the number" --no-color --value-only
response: rpm 2000
